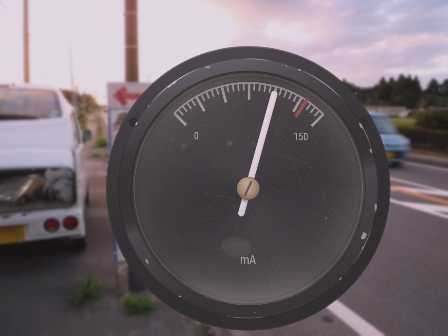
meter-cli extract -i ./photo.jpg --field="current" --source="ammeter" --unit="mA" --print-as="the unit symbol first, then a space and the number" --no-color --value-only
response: mA 100
